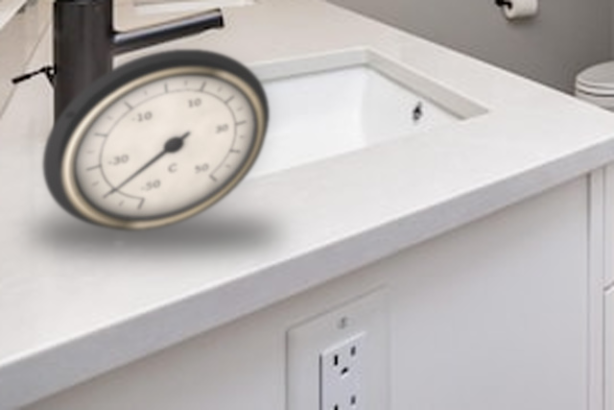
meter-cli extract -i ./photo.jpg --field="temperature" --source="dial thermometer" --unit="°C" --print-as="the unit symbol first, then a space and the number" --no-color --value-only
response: °C -40
